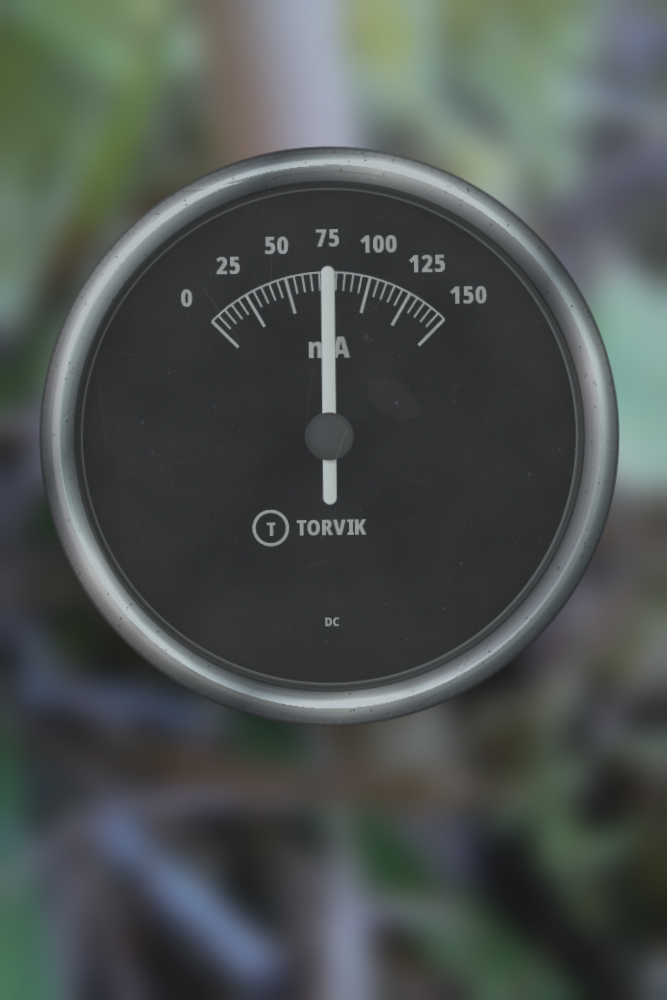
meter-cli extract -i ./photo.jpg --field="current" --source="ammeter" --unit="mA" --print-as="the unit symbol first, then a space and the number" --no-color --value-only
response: mA 75
